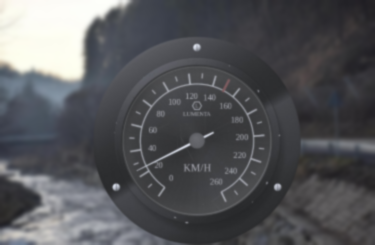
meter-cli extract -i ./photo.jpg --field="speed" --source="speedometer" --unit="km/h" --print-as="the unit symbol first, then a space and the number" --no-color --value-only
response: km/h 25
